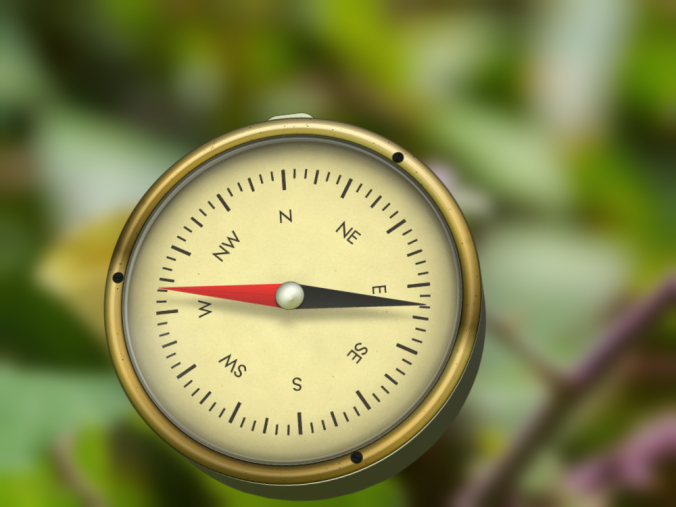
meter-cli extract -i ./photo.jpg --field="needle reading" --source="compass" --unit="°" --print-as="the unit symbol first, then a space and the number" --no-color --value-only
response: ° 280
